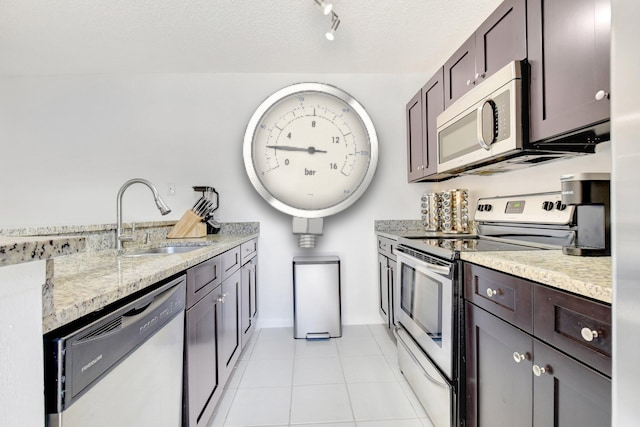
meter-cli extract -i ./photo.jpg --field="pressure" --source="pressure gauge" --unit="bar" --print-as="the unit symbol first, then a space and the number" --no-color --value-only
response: bar 2
